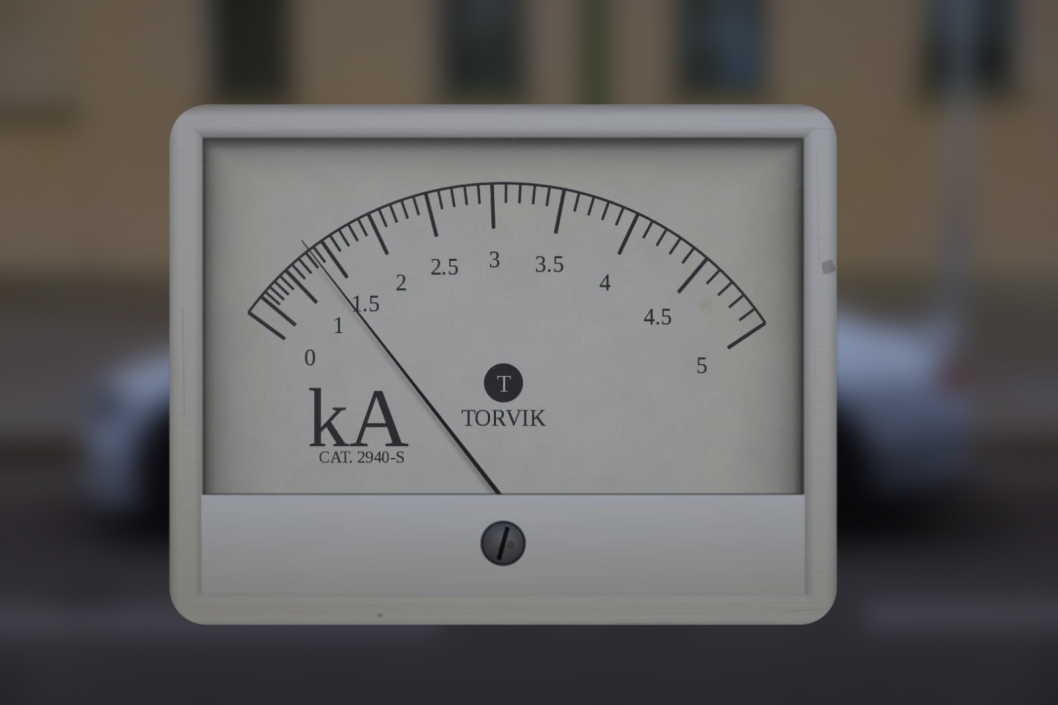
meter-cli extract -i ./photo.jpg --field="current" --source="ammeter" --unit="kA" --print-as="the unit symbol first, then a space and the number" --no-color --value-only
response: kA 1.35
